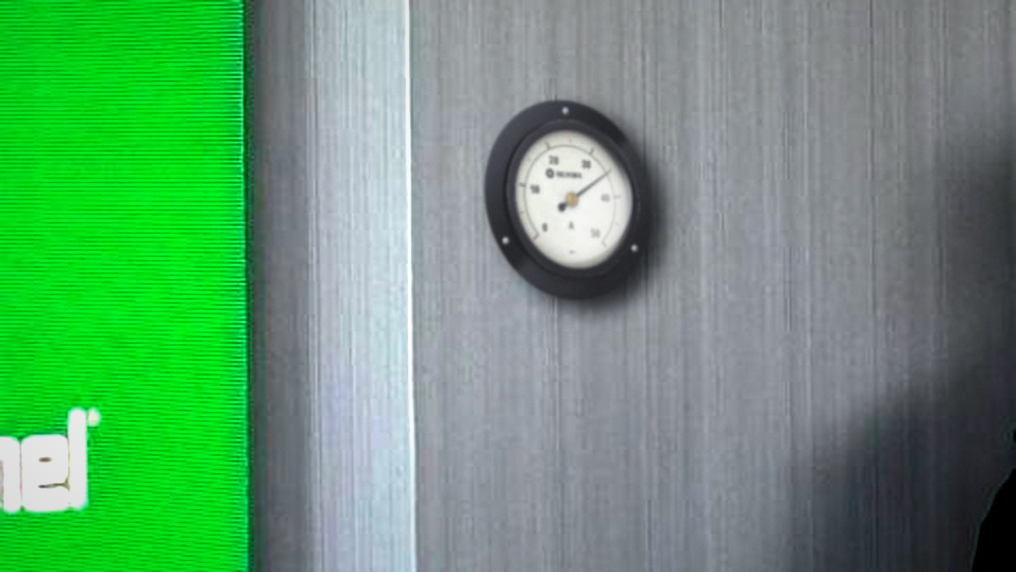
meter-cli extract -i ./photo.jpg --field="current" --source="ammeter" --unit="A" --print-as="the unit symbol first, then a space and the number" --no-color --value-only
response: A 35
